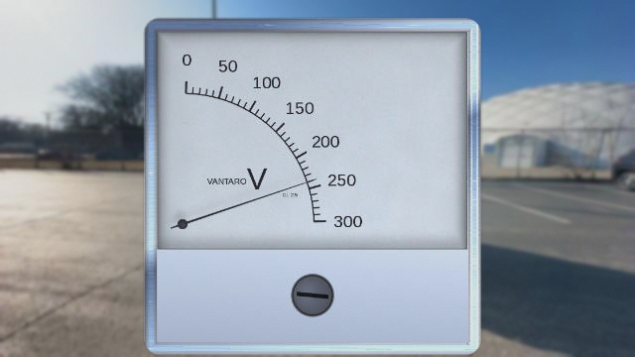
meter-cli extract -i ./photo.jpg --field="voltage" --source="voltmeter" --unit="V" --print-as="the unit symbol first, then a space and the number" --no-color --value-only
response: V 240
